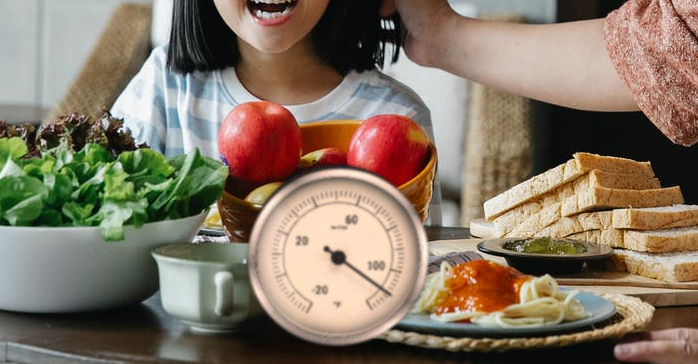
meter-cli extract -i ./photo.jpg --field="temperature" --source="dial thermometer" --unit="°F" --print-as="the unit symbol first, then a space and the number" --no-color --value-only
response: °F 110
